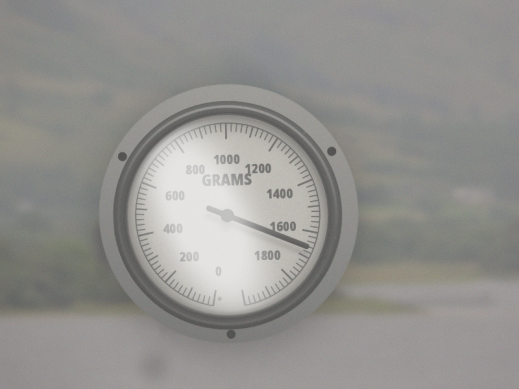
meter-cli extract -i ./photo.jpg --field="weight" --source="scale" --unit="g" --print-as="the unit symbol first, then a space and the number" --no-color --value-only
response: g 1660
